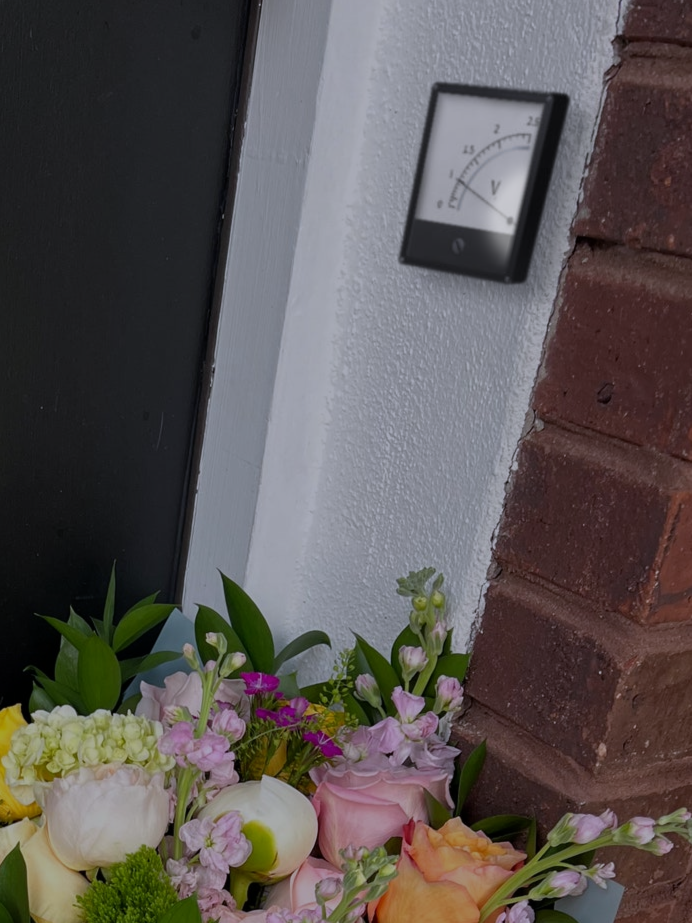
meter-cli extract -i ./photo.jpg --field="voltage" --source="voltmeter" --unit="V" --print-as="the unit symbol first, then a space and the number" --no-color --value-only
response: V 1
